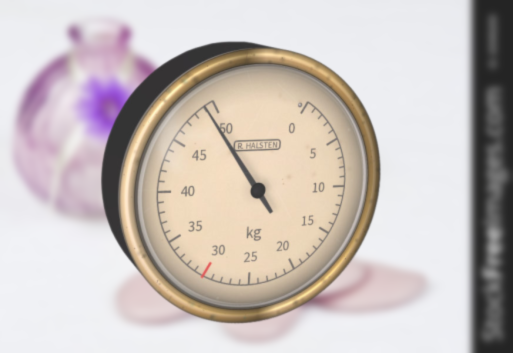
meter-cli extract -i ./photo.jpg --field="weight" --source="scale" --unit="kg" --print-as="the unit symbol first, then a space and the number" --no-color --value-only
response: kg 49
